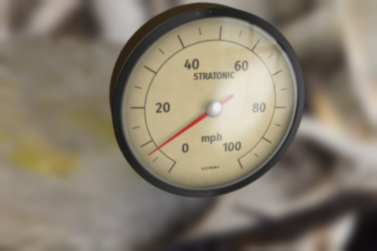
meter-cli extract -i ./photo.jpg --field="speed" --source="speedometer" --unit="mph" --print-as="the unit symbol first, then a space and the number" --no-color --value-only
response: mph 7.5
